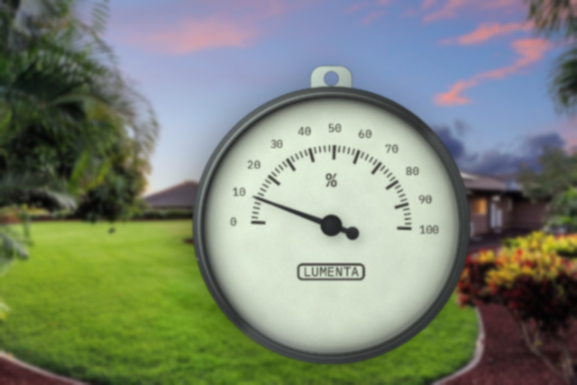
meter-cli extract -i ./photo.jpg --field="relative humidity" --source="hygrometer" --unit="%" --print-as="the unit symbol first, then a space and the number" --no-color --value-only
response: % 10
